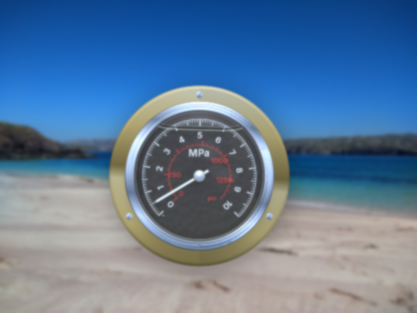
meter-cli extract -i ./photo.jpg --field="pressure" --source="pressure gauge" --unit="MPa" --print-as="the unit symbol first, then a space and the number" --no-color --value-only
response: MPa 0.5
